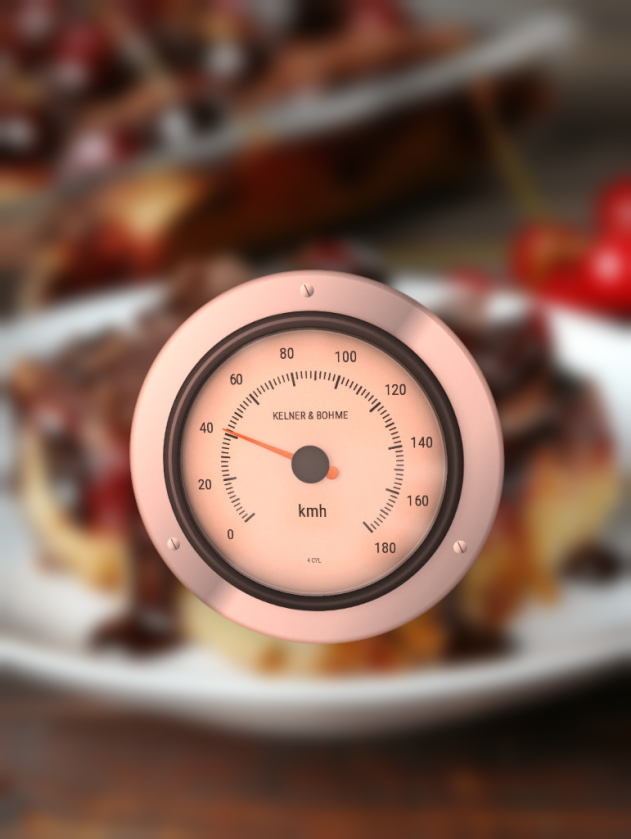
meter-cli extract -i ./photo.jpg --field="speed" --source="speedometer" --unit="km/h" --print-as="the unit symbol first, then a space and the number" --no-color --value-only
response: km/h 42
